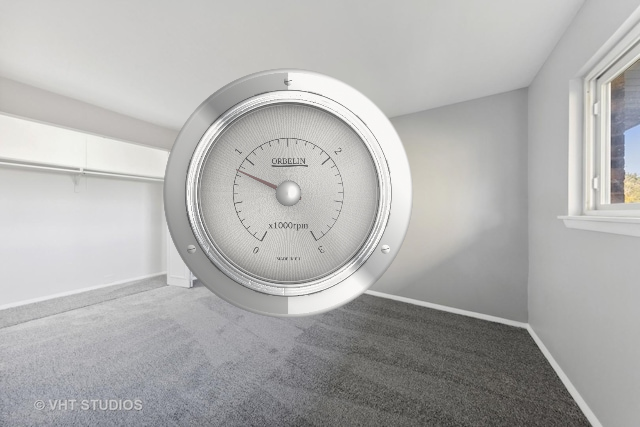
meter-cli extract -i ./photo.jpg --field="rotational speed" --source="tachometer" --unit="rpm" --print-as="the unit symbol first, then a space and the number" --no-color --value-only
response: rpm 850
